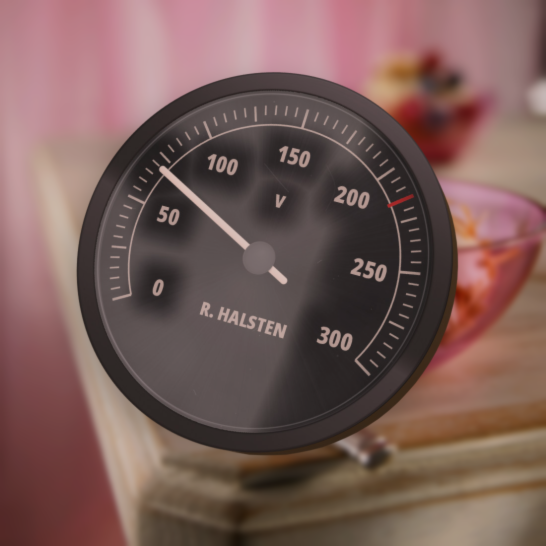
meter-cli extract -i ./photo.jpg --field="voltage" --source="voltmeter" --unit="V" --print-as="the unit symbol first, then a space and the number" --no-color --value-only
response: V 70
